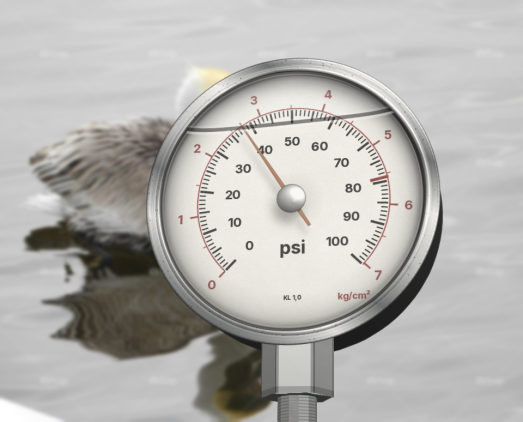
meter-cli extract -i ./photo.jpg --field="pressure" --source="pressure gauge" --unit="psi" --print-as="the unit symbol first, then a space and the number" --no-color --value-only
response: psi 38
